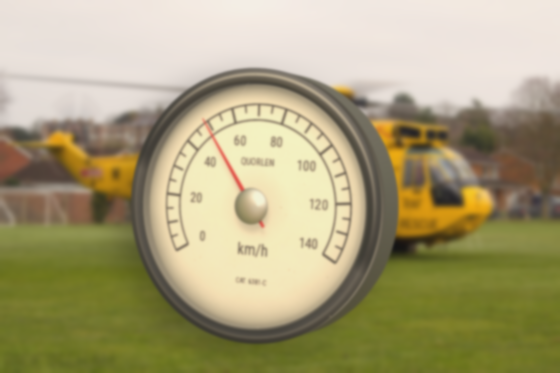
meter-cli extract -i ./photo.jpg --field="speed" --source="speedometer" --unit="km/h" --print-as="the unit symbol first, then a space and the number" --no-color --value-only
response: km/h 50
